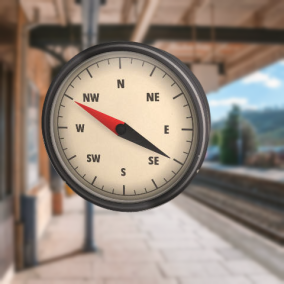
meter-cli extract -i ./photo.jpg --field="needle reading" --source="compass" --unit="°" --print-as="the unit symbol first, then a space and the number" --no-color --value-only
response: ° 300
